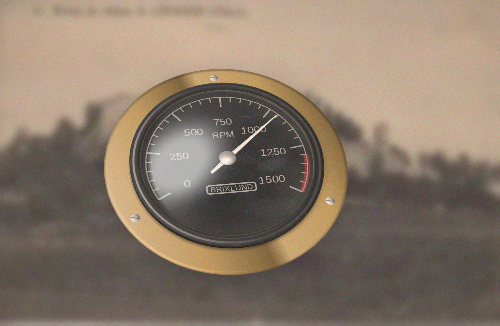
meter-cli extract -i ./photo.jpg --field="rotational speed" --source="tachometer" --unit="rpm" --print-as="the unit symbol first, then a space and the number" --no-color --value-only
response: rpm 1050
